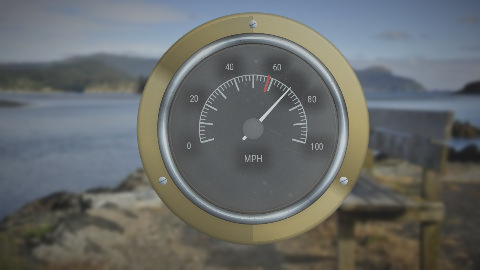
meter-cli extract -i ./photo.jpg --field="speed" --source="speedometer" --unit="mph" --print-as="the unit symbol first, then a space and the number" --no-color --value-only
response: mph 70
